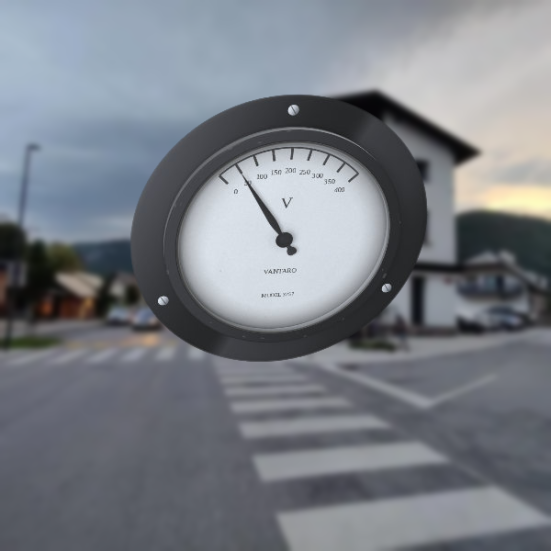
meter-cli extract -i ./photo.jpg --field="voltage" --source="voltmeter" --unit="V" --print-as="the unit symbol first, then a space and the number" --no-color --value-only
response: V 50
